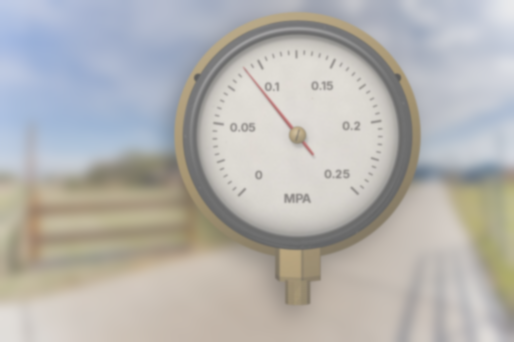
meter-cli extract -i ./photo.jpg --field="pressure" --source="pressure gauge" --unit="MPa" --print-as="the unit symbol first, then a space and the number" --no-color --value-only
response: MPa 0.09
